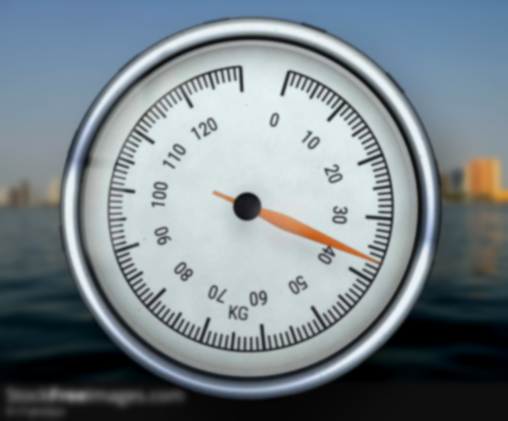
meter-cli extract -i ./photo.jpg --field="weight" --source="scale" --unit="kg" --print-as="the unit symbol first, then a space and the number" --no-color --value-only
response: kg 37
